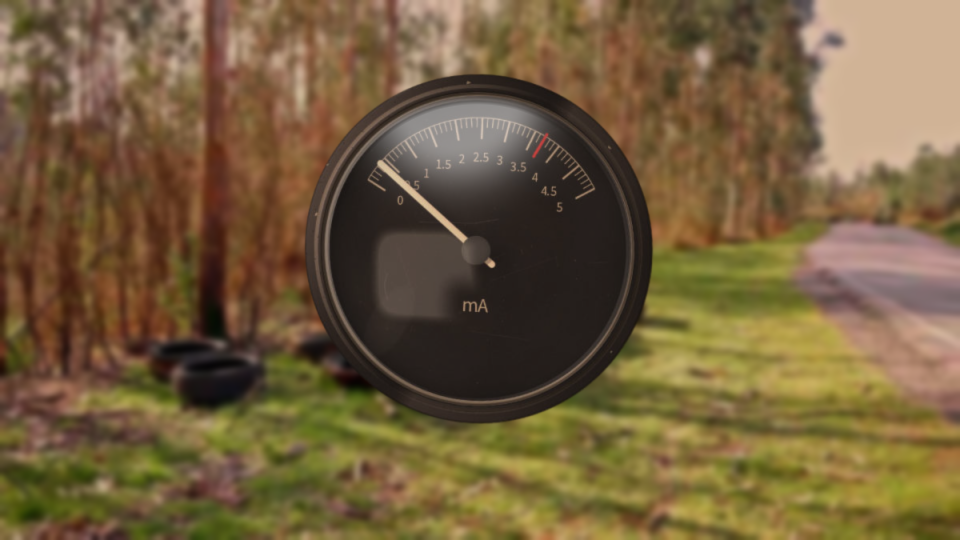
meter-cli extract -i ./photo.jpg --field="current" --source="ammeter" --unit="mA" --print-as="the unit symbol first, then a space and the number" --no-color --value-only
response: mA 0.4
